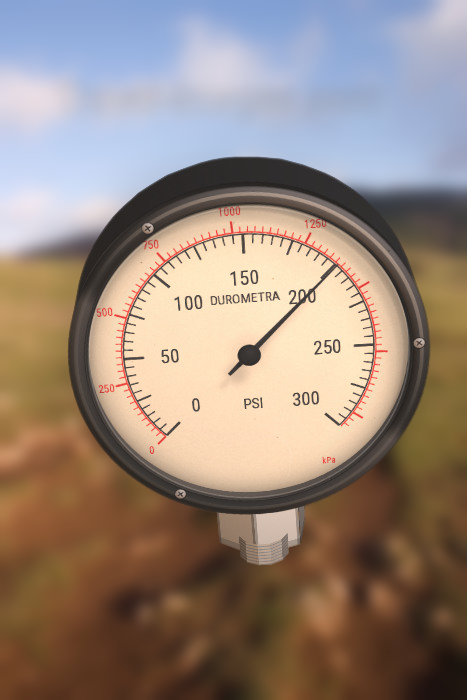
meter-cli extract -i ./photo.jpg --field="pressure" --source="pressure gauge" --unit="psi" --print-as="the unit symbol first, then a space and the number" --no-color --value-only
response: psi 200
